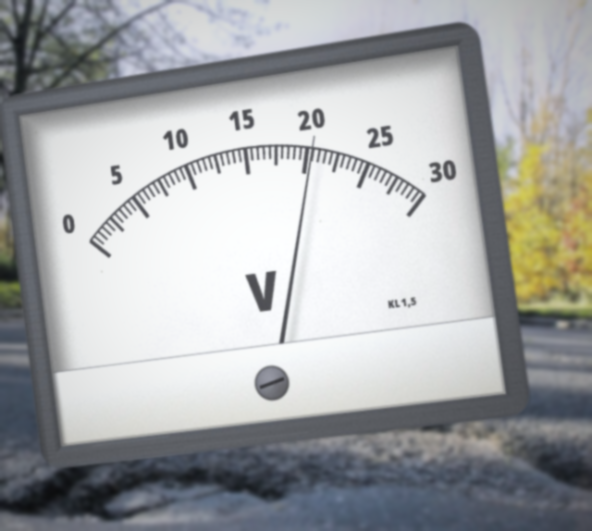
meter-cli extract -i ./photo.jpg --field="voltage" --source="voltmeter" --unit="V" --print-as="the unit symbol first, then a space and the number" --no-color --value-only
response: V 20.5
